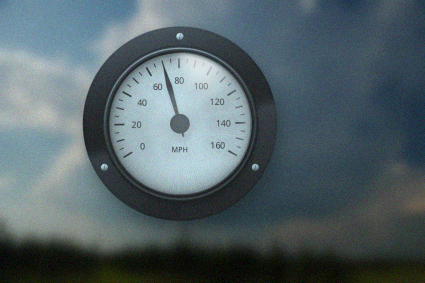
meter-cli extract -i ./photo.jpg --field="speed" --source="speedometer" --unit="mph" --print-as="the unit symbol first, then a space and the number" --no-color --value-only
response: mph 70
